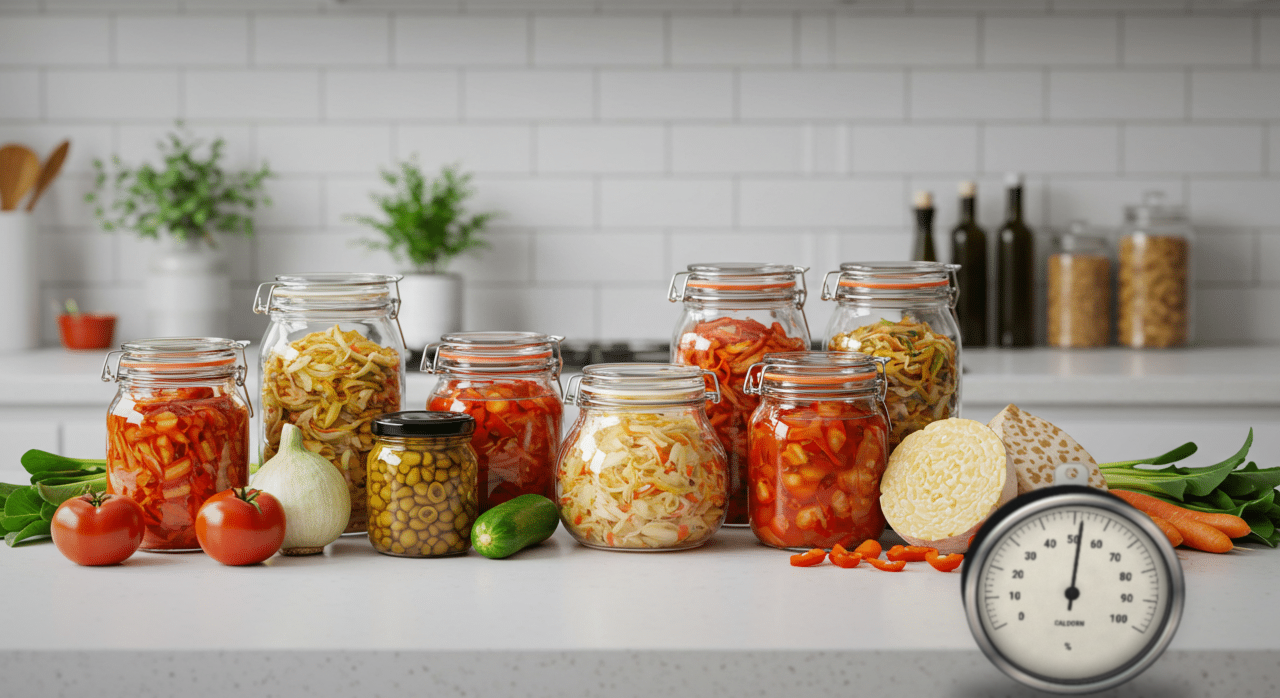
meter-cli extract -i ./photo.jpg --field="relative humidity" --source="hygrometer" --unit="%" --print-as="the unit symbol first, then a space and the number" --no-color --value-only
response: % 52
